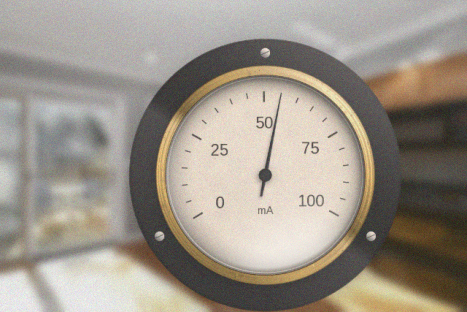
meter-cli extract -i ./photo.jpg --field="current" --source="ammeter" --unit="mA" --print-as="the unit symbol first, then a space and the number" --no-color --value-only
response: mA 55
